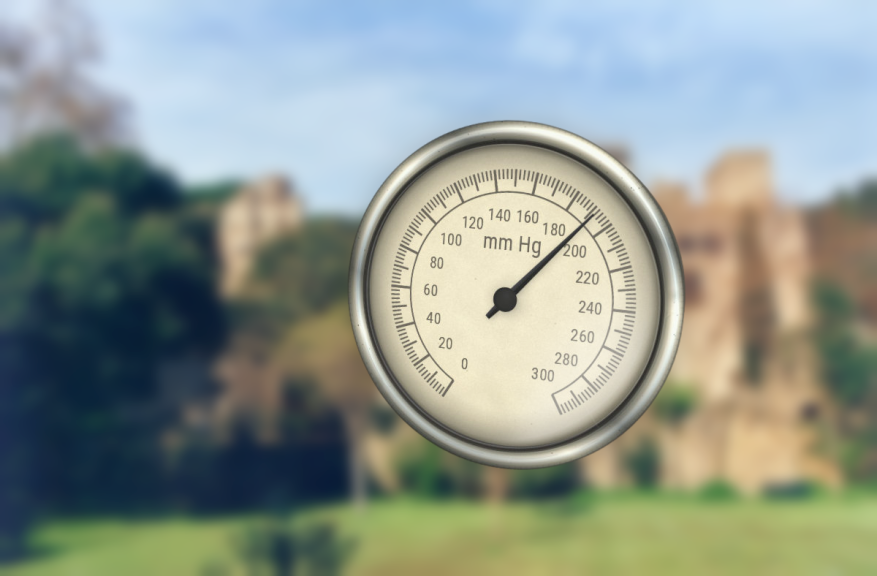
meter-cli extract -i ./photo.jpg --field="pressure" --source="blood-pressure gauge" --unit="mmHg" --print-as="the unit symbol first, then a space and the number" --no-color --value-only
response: mmHg 192
